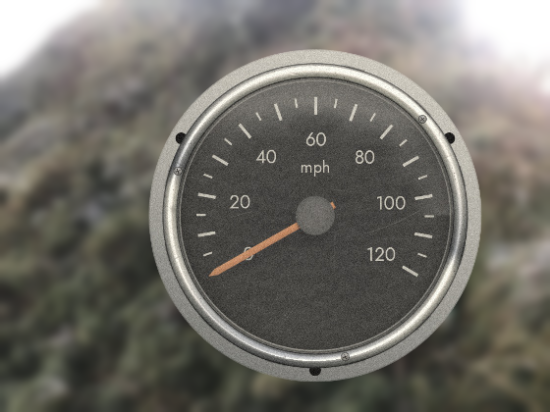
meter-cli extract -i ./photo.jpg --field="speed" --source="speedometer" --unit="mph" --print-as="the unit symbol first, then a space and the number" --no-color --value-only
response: mph 0
